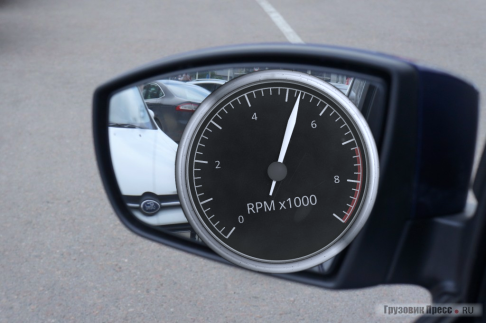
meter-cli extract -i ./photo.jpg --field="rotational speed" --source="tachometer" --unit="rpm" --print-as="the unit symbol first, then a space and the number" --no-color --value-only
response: rpm 5300
